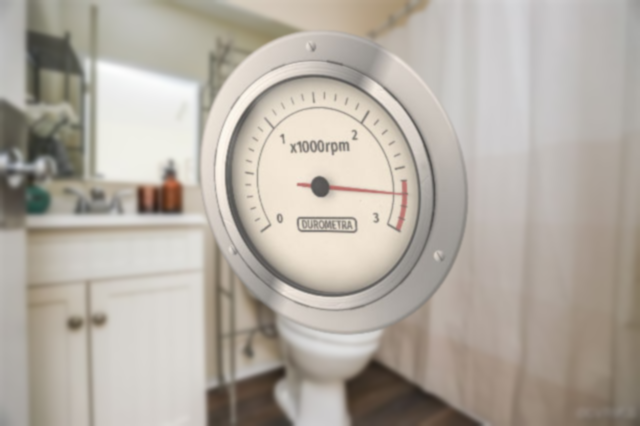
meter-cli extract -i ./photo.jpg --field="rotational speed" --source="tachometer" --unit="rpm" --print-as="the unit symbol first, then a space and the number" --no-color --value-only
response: rpm 2700
